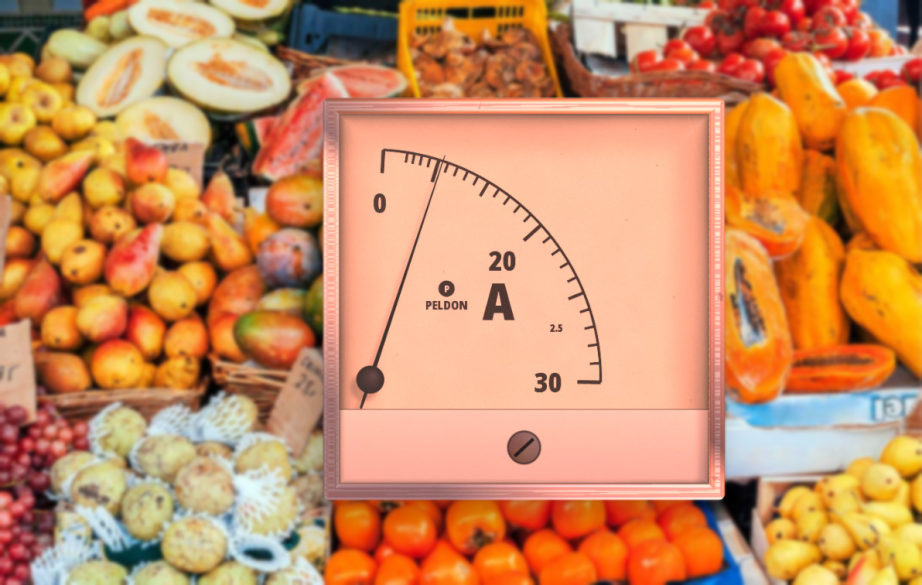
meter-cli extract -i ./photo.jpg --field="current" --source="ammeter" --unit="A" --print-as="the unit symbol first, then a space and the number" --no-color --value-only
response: A 10.5
